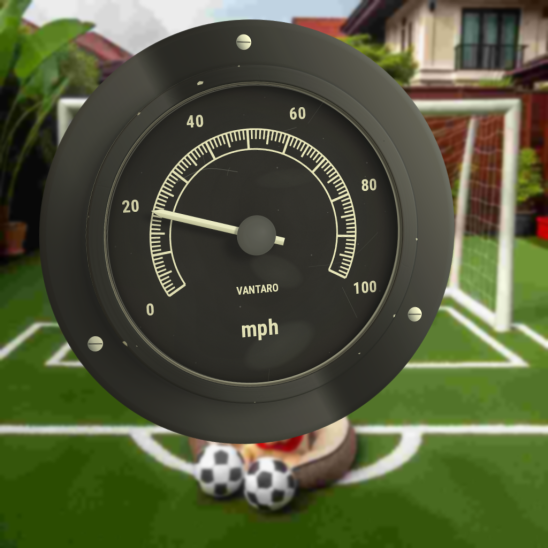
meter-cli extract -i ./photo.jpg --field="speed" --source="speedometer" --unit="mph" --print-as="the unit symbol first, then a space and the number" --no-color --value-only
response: mph 20
